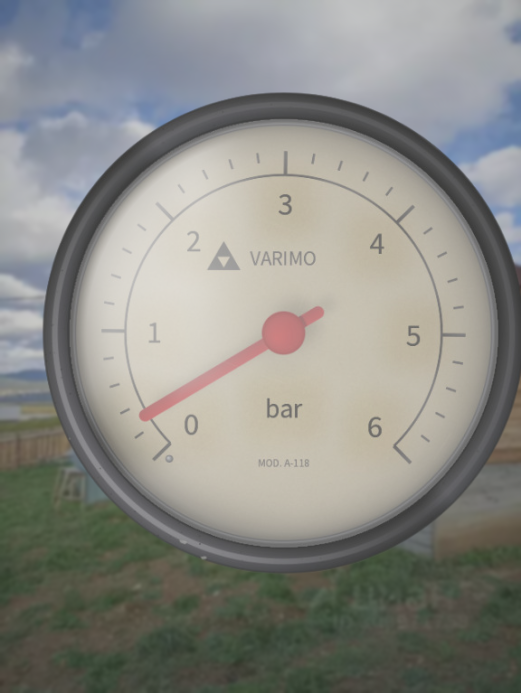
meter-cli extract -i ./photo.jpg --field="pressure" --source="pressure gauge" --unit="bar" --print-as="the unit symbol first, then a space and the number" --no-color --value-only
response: bar 0.3
